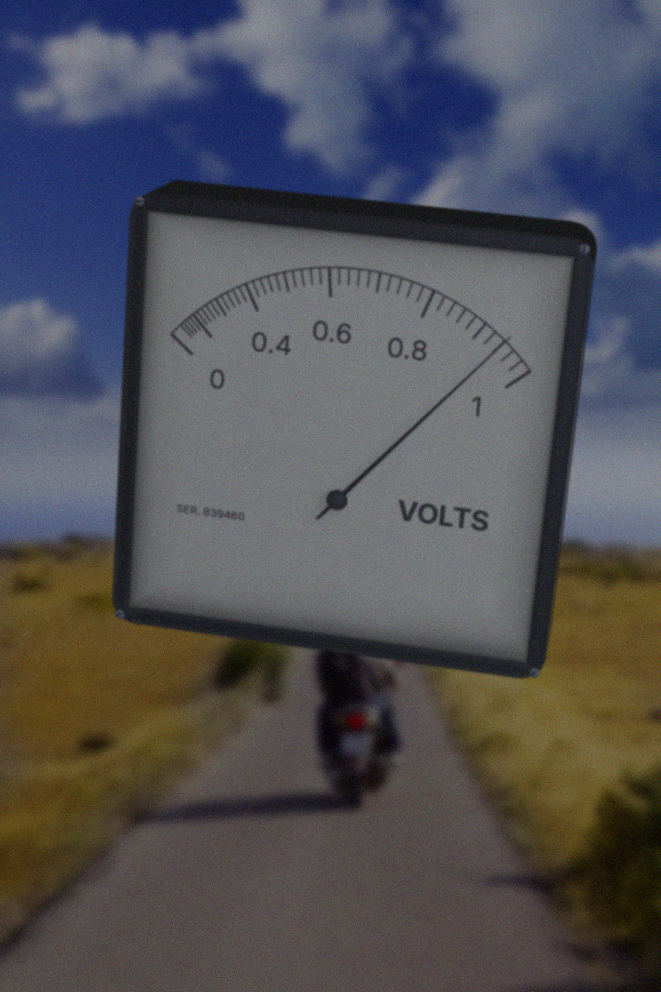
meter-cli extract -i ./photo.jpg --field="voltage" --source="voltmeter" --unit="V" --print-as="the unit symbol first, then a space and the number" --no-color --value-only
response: V 0.94
